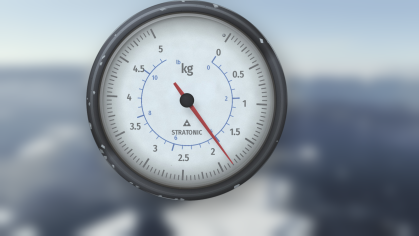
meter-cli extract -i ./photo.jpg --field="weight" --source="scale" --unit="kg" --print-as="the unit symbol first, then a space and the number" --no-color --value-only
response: kg 1.85
